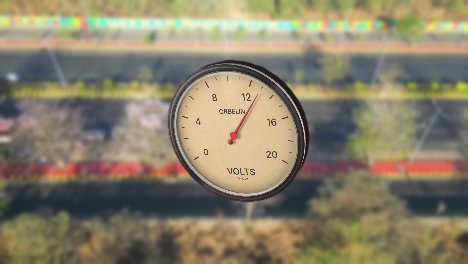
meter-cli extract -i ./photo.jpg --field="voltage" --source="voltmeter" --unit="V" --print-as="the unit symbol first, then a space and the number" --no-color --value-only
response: V 13
